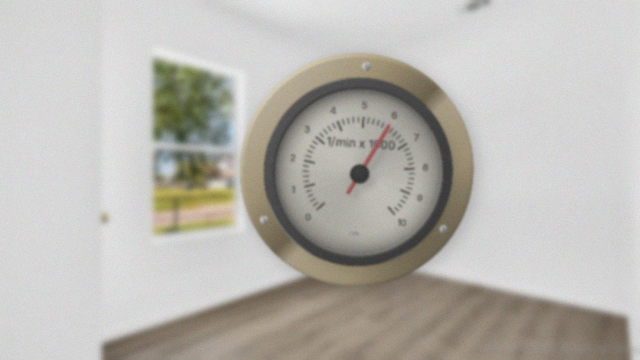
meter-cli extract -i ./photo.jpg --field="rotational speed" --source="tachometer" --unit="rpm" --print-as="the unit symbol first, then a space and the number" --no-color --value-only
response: rpm 6000
